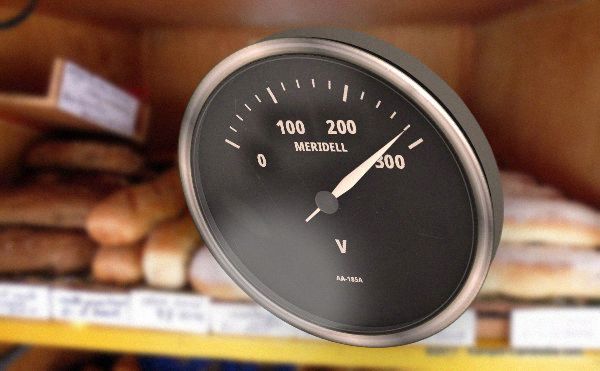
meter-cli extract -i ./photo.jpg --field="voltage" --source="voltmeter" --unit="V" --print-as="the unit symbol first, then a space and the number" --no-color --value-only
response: V 280
